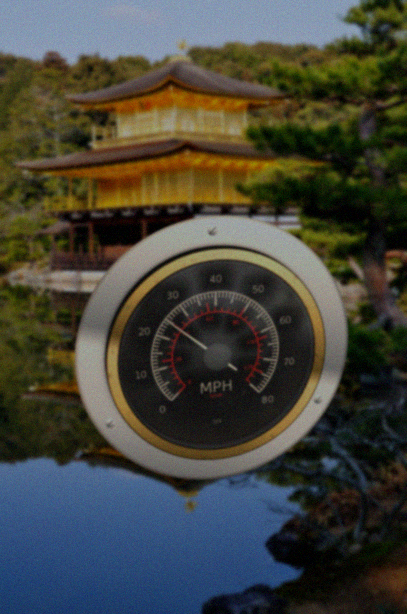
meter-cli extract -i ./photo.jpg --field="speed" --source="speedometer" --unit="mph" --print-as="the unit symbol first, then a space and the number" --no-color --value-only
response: mph 25
